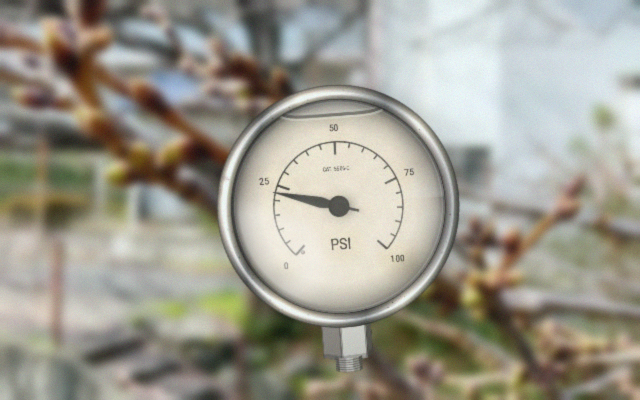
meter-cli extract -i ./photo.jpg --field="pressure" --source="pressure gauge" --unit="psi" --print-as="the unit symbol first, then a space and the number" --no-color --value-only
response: psi 22.5
